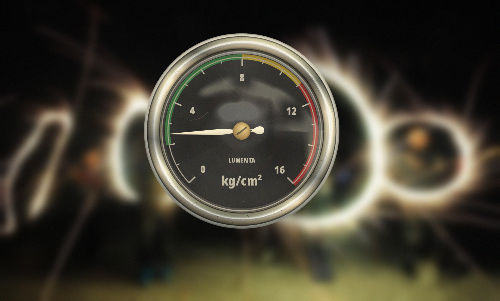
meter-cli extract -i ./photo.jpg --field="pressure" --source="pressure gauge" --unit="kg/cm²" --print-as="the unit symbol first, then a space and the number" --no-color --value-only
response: kg/cm² 2.5
